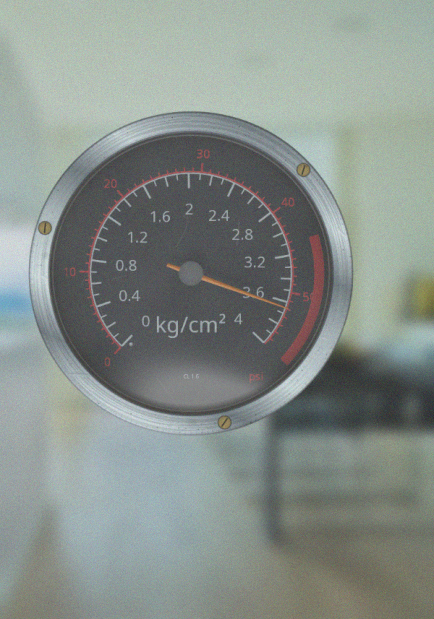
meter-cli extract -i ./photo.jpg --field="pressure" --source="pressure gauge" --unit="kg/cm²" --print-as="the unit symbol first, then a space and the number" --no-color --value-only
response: kg/cm² 3.65
